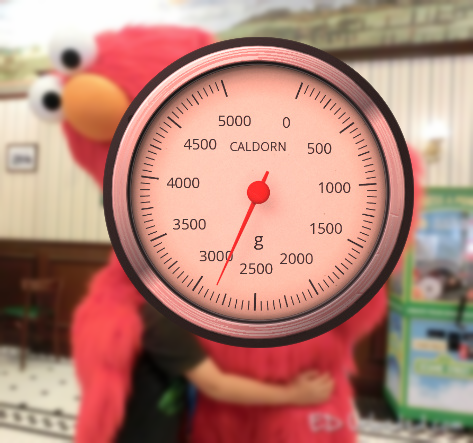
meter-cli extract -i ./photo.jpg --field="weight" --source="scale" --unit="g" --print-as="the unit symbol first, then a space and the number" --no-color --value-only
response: g 2850
